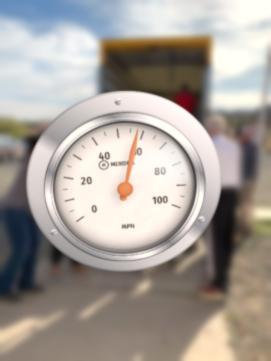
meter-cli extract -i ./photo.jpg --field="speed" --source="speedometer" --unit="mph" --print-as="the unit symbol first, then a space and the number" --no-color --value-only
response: mph 57.5
